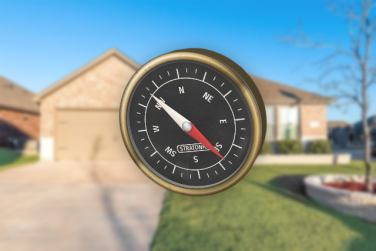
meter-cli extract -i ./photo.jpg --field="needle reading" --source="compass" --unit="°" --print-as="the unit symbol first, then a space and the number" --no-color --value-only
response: ° 140
